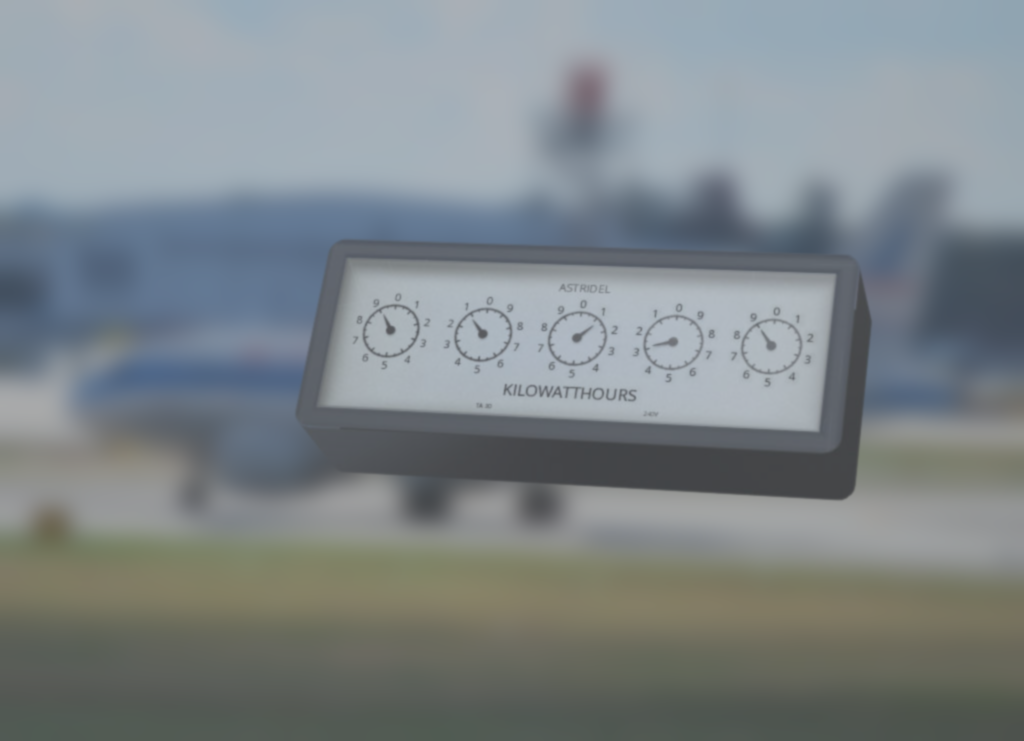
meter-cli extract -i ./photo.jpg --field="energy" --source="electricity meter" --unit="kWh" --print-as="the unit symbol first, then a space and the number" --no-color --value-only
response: kWh 91129
